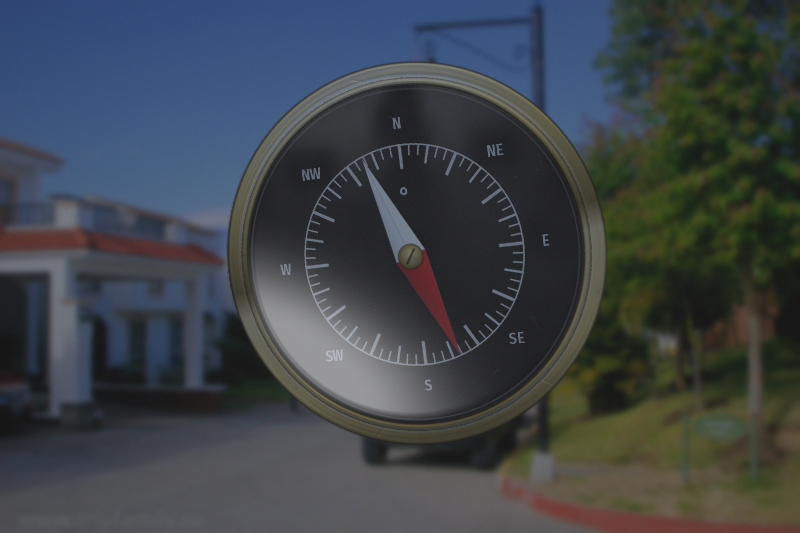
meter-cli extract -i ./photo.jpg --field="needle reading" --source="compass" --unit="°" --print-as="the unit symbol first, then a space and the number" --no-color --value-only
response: ° 160
